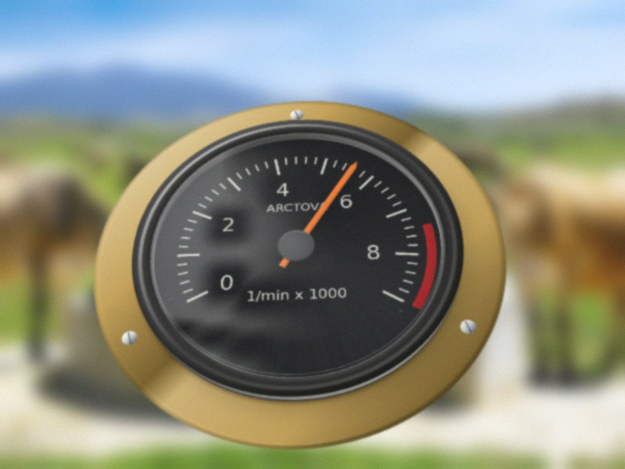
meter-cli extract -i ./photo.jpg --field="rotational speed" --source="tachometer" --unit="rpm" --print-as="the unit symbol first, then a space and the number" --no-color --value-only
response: rpm 5600
